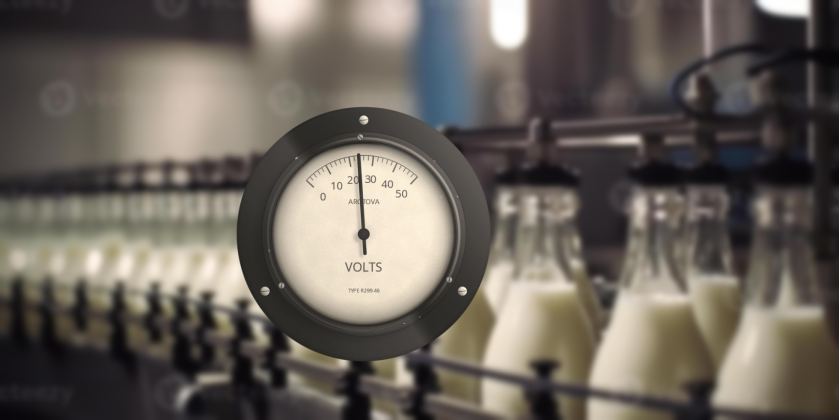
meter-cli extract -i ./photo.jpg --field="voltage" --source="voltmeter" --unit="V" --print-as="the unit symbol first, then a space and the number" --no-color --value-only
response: V 24
